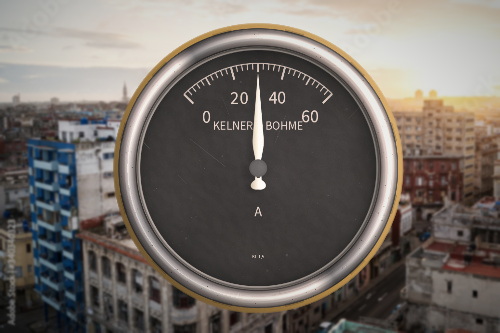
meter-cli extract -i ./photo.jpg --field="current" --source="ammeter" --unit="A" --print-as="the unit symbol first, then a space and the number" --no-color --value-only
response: A 30
